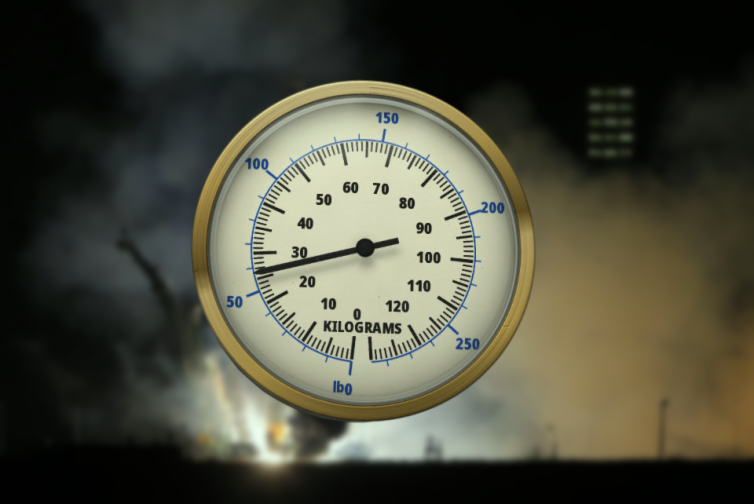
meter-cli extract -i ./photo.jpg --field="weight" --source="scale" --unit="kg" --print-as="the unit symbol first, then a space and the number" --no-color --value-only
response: kg 26
